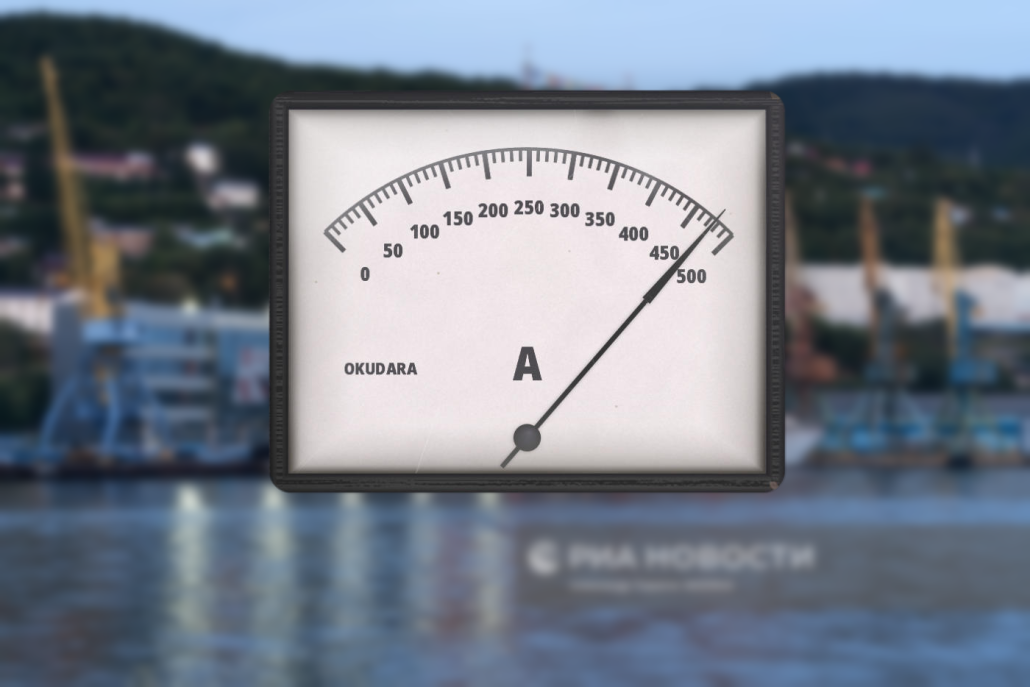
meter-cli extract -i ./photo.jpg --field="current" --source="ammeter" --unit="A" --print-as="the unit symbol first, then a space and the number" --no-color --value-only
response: A 475
